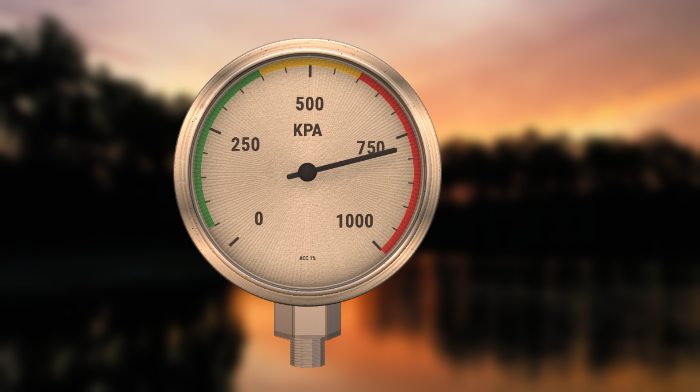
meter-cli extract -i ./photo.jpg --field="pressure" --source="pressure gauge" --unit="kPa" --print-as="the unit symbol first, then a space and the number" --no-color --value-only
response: kPa 775
